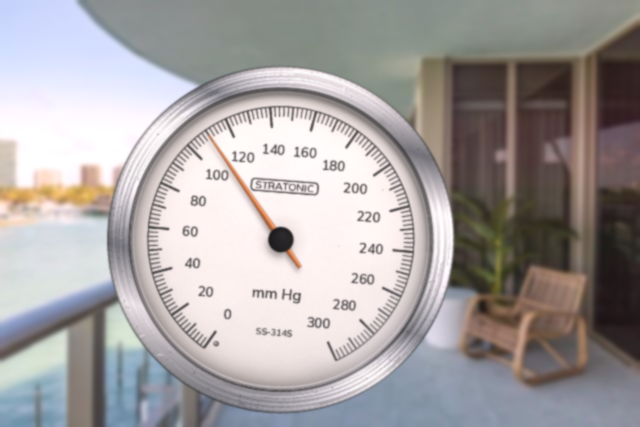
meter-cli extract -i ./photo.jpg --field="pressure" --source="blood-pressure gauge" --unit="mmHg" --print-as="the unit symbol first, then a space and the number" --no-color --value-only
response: mmHg 110
